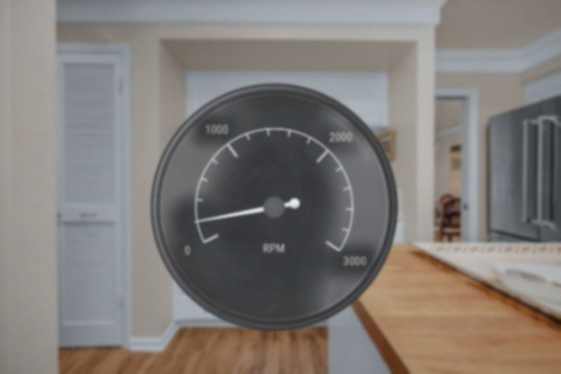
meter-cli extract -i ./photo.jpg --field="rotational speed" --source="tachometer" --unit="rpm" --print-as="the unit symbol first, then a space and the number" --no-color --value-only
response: rpm 200
